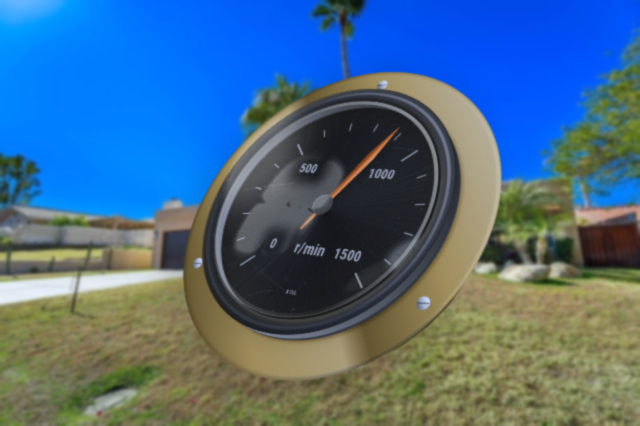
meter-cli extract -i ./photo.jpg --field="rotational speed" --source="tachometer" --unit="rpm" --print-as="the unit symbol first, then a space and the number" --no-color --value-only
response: rpm 900
